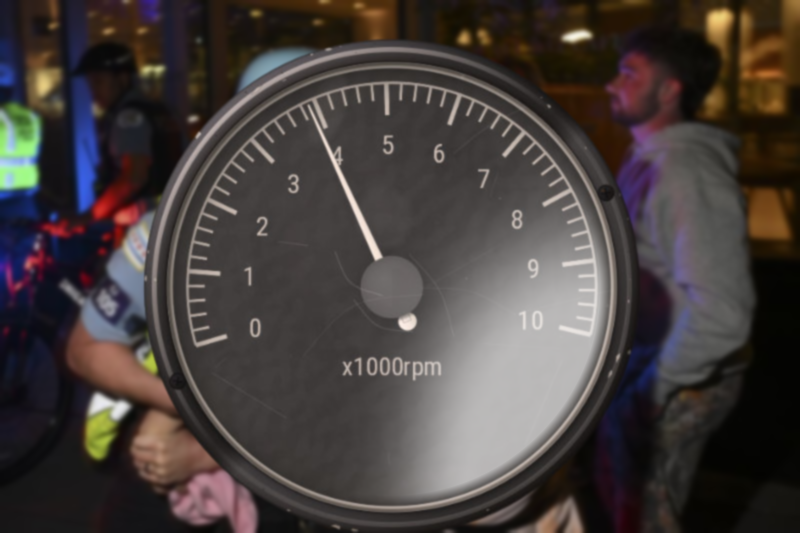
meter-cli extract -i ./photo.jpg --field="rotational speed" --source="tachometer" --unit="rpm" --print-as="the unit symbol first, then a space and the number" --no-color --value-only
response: rpm 3900
